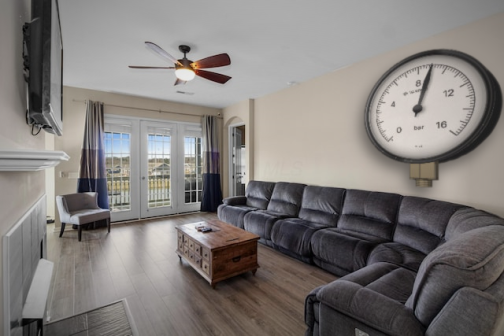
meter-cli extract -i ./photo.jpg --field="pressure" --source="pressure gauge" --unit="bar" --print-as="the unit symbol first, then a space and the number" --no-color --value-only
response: bar 9
